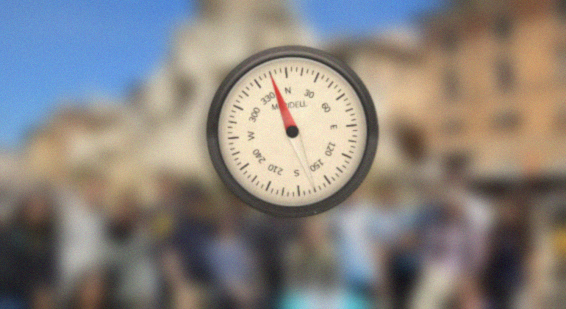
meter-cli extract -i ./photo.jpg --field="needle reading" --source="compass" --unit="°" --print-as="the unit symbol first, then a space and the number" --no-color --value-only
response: ° 345
